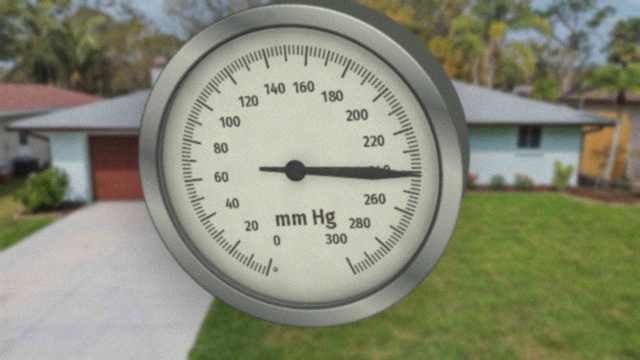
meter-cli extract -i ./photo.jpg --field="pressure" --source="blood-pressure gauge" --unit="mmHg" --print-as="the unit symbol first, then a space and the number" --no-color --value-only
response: mmHg 240
